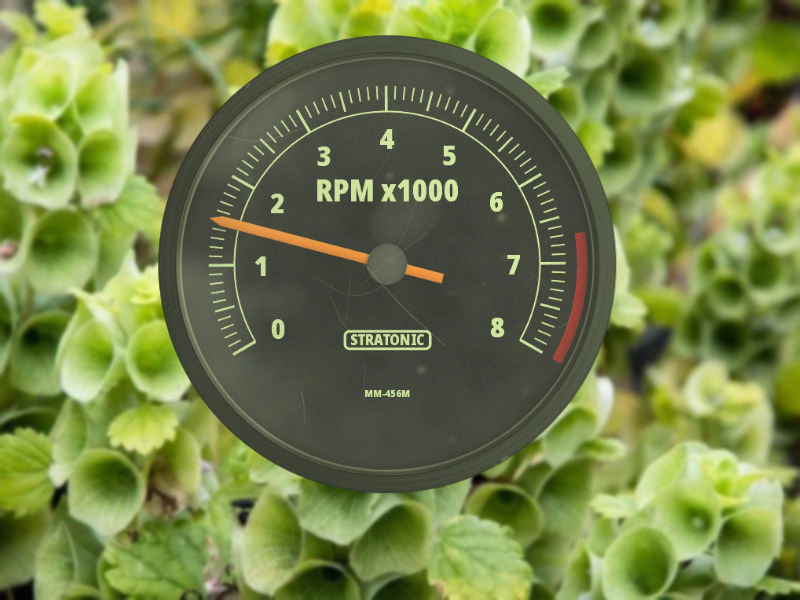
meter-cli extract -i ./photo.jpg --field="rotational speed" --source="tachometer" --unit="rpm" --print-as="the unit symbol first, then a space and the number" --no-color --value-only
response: rpm 1500
